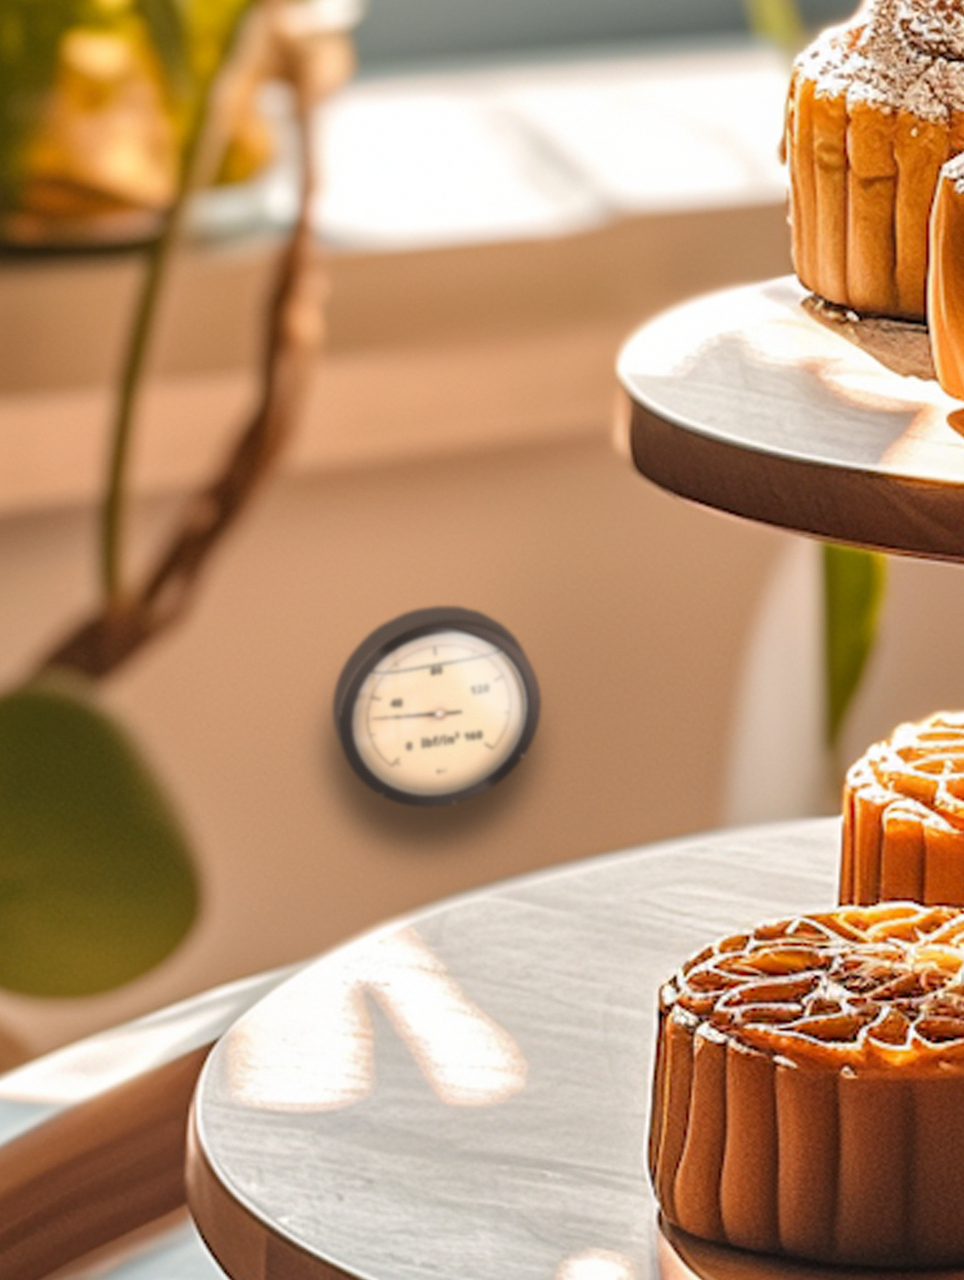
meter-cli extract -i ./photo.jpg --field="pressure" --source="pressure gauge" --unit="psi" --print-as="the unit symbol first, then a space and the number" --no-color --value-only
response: psi 30
